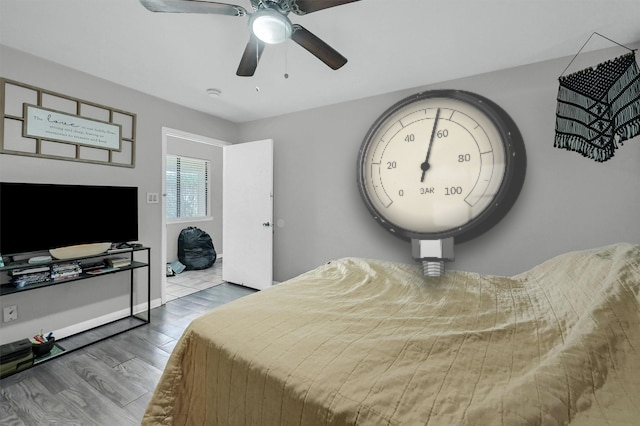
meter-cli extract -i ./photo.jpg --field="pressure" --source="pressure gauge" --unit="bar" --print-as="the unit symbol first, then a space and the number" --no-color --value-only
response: bar 55
